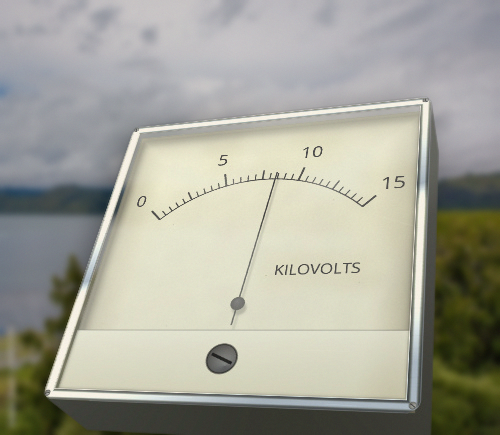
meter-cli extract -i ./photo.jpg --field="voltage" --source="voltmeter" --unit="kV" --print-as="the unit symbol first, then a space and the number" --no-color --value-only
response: kV 8.5
